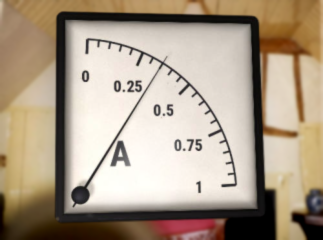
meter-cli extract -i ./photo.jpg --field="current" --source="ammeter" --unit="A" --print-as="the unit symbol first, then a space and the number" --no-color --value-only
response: A 0.35
